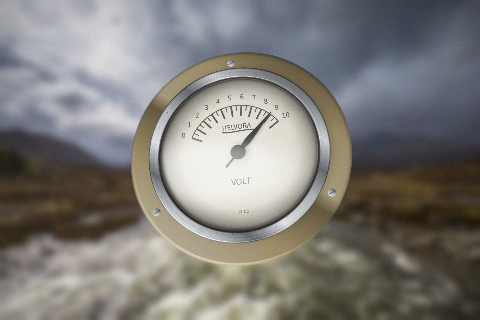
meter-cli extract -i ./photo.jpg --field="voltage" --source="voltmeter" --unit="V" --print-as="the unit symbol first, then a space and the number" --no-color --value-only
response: V 9
